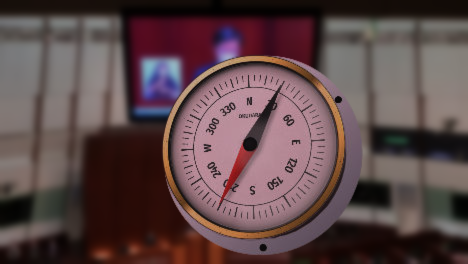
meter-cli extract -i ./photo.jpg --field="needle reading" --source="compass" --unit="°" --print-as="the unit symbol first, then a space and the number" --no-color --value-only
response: ° 210
